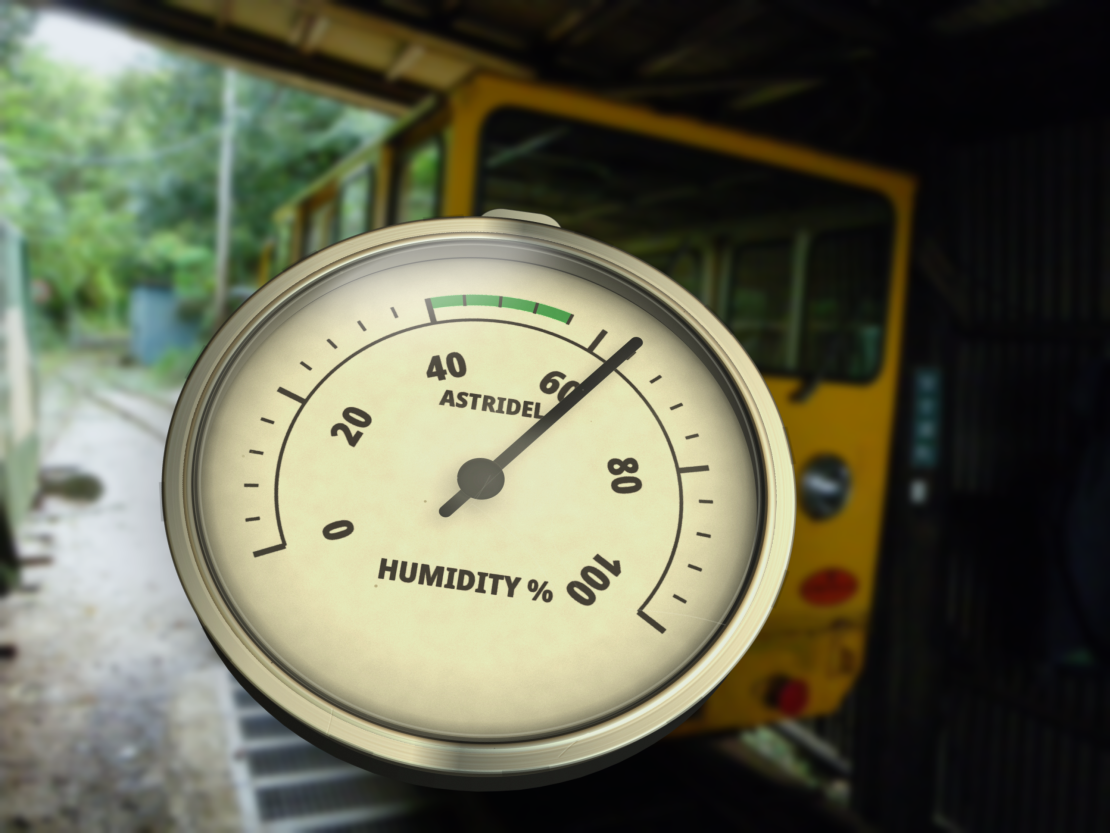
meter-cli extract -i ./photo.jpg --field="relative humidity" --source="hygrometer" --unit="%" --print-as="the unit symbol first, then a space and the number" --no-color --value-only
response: % 64
